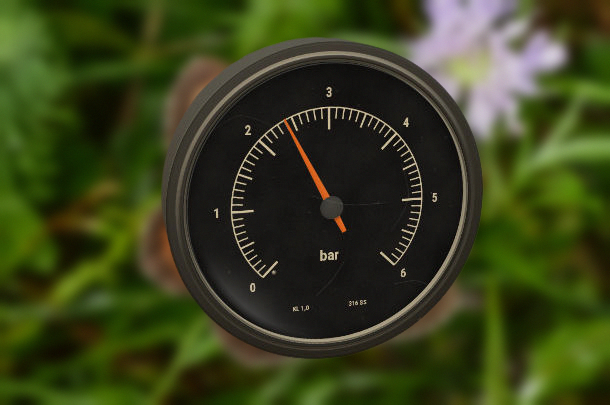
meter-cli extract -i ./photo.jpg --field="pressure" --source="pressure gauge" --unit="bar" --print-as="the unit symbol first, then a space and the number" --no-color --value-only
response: bar 2.4
